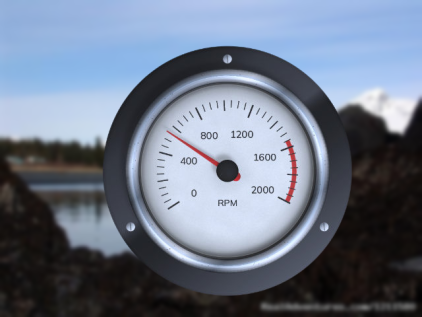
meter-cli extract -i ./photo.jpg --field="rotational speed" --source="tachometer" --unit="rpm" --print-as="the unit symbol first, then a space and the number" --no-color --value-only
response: rpm 550
